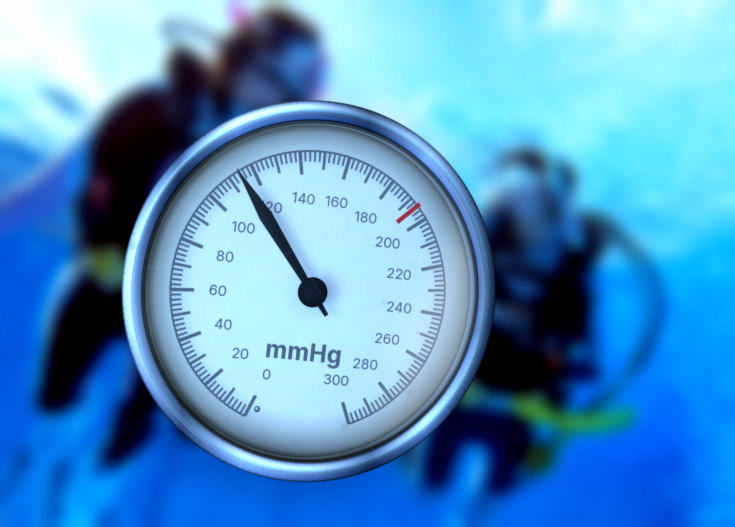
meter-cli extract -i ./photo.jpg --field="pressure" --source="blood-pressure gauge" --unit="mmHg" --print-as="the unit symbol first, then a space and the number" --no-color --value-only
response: mmHg 114
